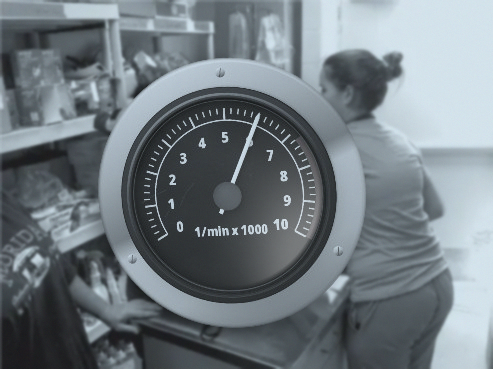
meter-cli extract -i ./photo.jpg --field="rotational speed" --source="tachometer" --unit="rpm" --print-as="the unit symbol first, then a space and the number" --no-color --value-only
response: rpm 6000
